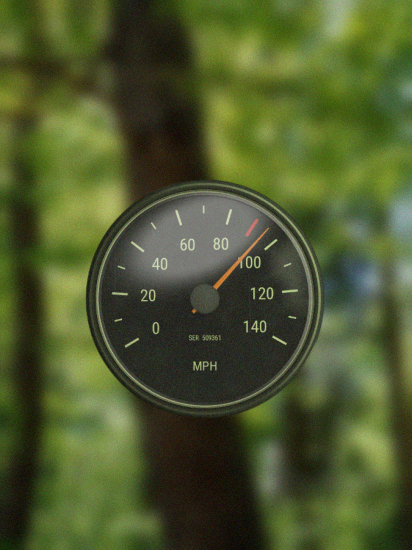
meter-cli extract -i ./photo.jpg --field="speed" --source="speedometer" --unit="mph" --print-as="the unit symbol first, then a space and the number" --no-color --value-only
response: mph 95
